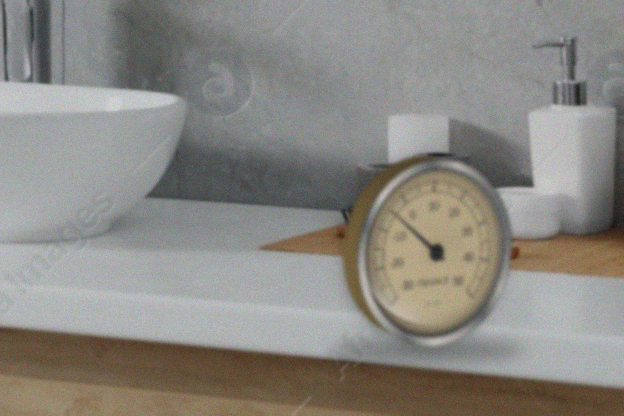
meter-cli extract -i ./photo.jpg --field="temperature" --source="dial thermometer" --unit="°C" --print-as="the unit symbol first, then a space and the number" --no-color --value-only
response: °C -5
